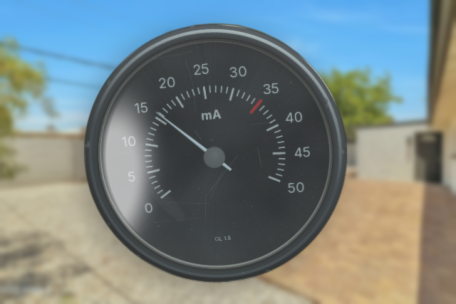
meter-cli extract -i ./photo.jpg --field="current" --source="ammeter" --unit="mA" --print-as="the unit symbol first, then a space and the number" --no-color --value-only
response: mA 16
